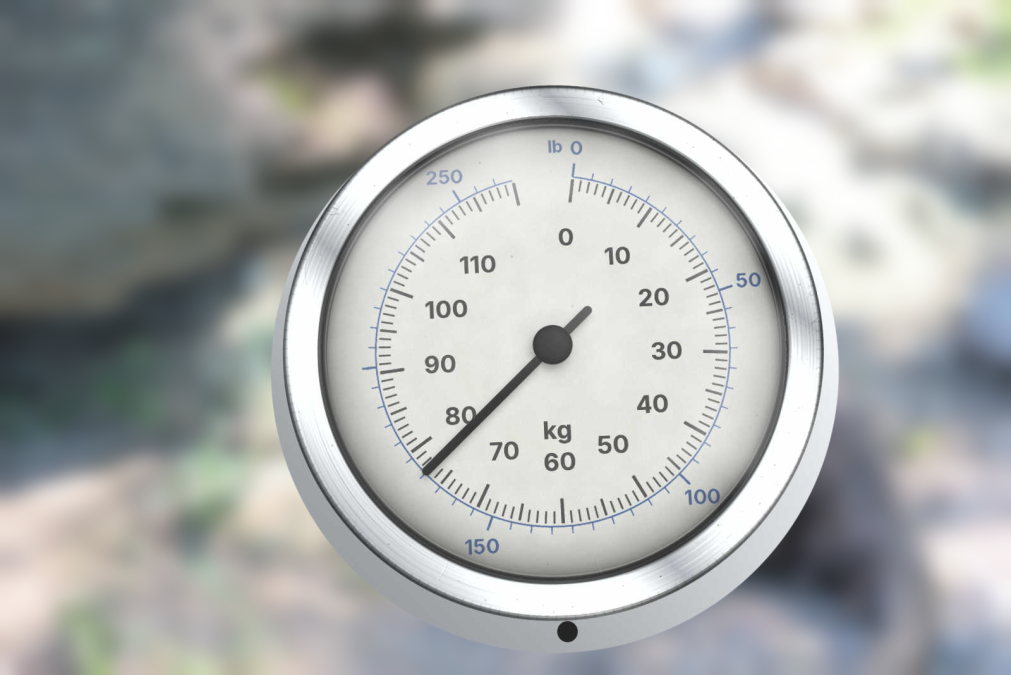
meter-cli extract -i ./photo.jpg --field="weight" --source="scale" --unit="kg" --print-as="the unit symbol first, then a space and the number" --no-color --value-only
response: kg 77
